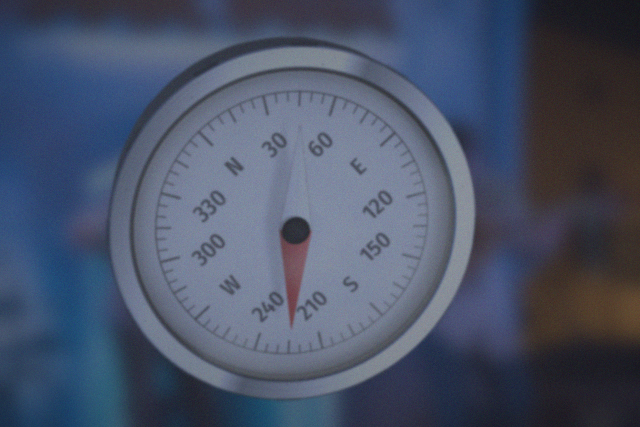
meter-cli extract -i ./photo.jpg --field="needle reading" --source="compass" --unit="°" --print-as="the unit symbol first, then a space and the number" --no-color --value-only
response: ° 225
